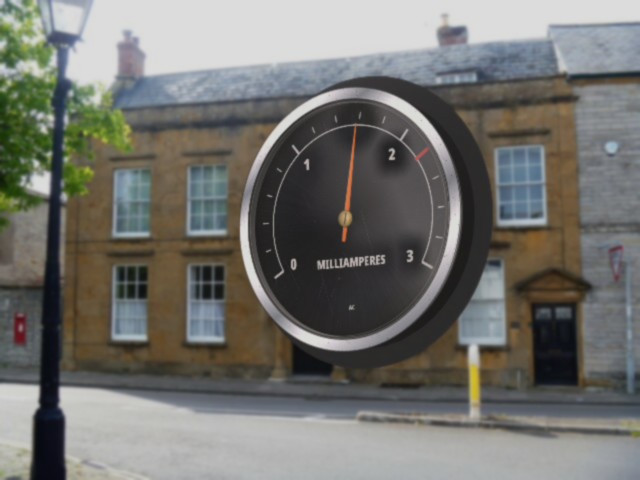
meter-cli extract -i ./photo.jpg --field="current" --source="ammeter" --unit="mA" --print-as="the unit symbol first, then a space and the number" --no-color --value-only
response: mA 1.6
